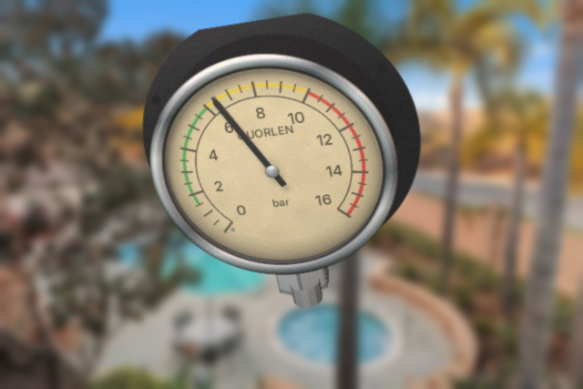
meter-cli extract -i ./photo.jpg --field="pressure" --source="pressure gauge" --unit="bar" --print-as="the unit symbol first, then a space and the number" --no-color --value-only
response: bar 6.5
